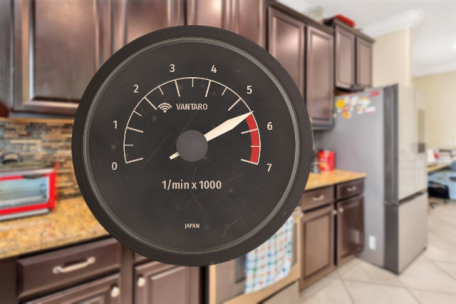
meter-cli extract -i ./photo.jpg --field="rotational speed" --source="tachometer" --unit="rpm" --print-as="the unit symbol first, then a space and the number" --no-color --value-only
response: rpm 5500
